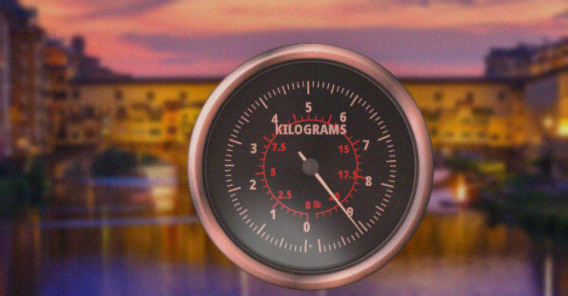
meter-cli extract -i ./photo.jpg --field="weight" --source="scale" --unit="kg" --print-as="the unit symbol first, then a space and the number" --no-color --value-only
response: kg 9.1
